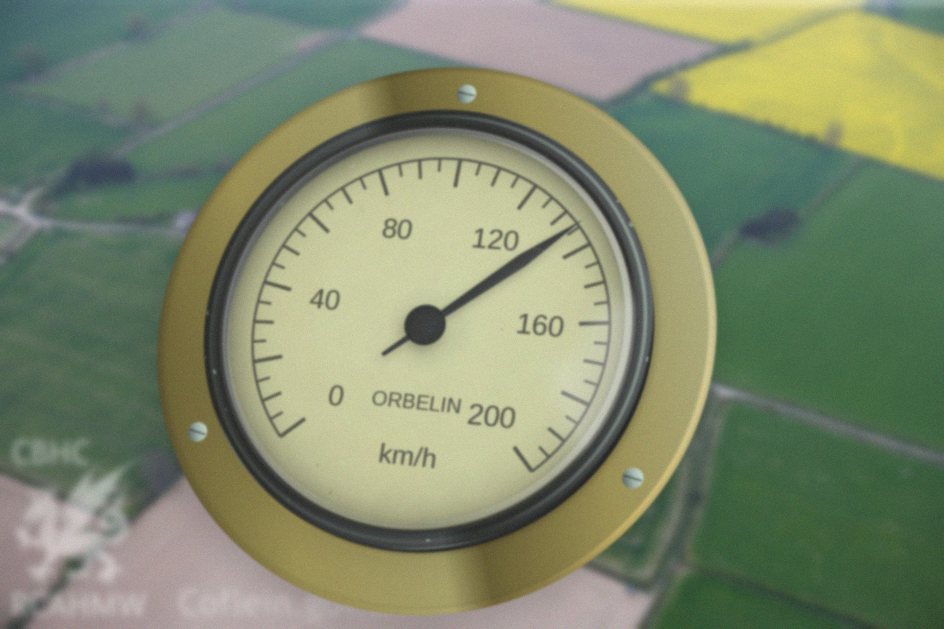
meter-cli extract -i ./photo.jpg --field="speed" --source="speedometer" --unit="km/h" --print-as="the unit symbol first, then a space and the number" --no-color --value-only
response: km/h 135
